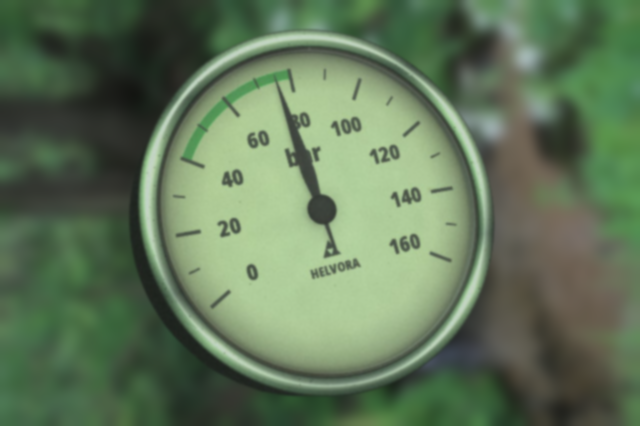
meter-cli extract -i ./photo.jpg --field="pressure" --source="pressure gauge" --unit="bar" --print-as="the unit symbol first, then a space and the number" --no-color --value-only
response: bar 75
